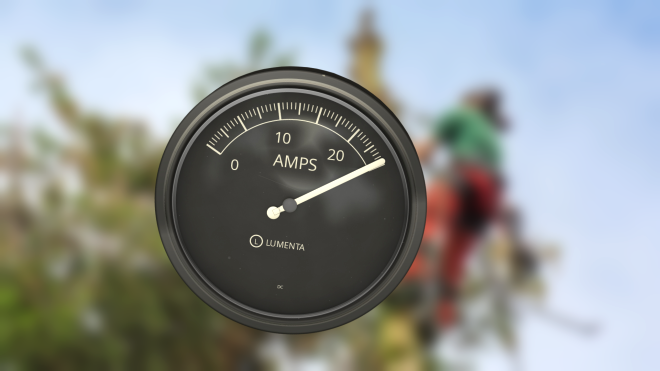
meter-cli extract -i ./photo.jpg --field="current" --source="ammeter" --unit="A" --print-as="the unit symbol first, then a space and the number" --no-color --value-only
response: A 24.5
